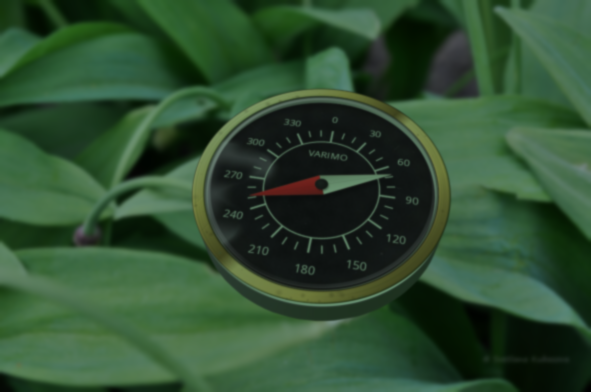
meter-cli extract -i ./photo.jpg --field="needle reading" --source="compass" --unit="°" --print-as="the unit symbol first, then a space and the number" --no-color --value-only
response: ° 250
